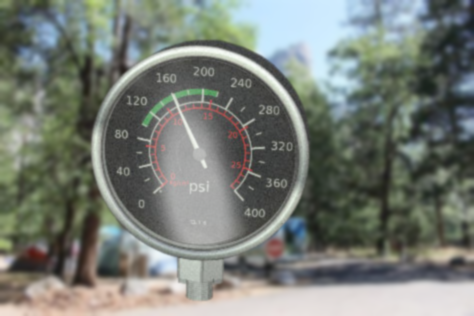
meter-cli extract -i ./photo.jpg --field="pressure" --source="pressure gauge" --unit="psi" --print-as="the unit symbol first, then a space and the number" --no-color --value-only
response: psi 160
